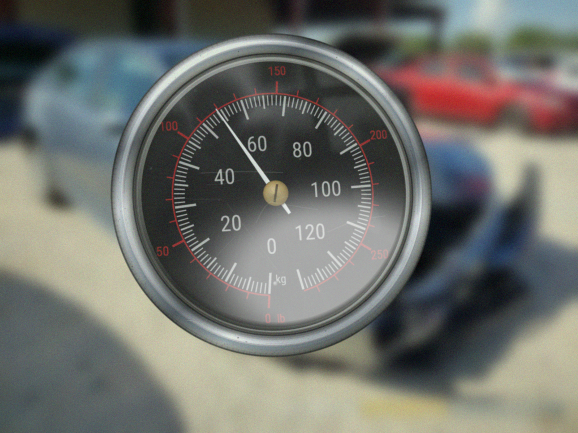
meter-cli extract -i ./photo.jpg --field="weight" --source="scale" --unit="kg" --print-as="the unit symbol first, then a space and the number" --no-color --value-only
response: kg 54
